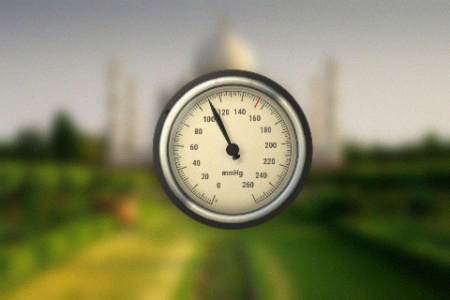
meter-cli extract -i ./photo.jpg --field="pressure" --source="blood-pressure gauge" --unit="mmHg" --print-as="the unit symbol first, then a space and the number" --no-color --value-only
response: mmHg 110
